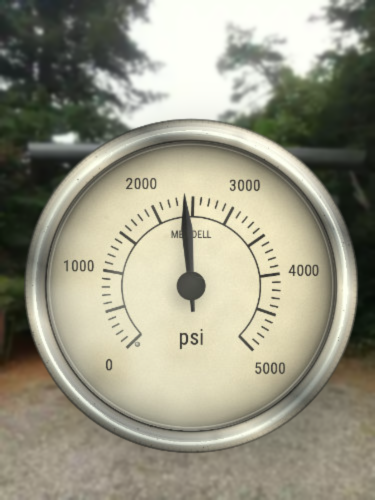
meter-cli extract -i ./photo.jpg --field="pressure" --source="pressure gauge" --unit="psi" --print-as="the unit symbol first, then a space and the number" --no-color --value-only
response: psi 2400
